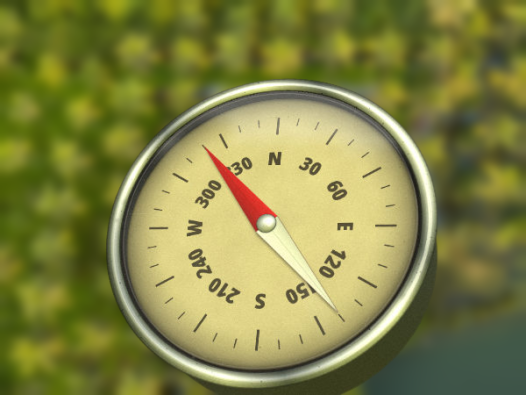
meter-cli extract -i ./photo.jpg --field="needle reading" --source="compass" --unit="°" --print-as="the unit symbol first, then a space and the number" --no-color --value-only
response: ° 320
